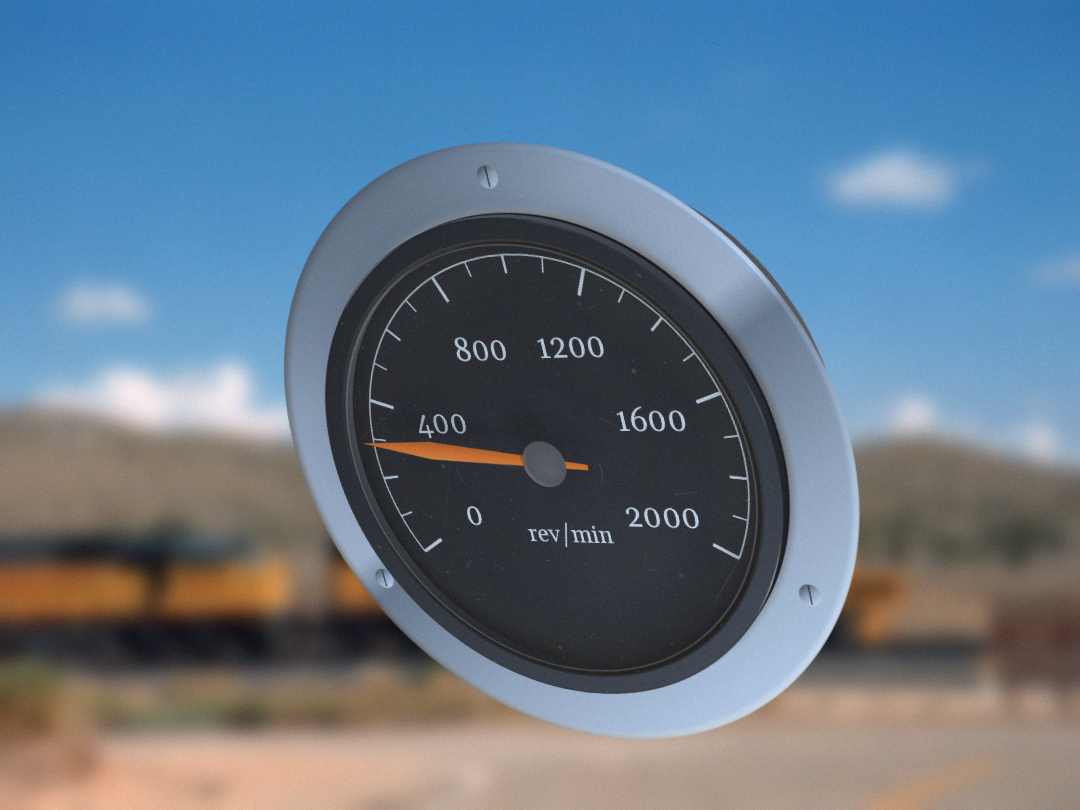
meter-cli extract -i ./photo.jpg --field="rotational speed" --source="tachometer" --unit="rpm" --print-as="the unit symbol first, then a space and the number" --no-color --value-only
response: rpm 300
